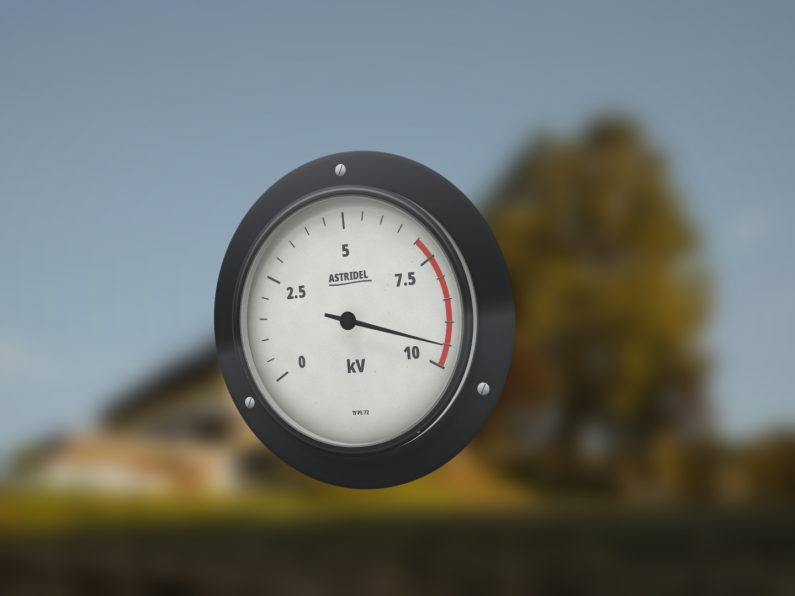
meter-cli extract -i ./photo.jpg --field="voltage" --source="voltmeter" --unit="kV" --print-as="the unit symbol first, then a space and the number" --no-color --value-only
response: kV 9.5
